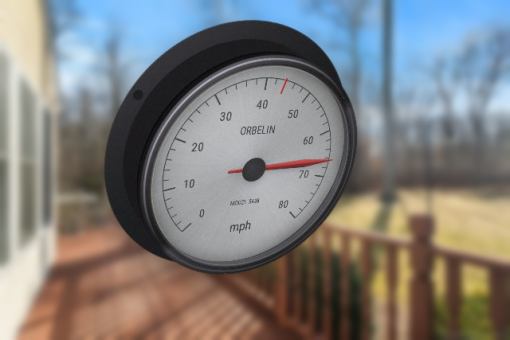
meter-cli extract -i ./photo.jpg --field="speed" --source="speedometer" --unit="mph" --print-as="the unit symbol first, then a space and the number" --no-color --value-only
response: mph 66
